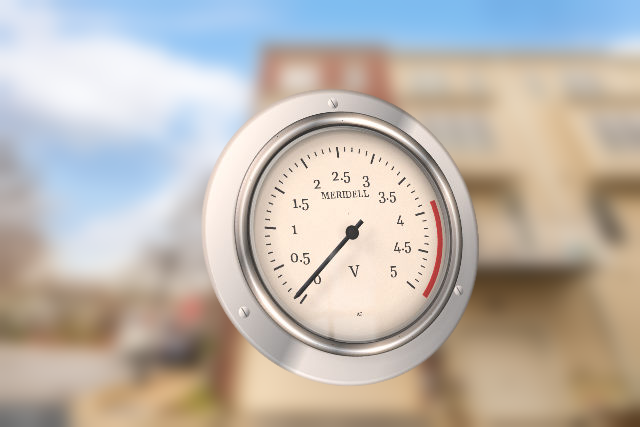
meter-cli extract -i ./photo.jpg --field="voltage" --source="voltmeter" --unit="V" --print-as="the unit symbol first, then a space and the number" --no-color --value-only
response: V 0.1
